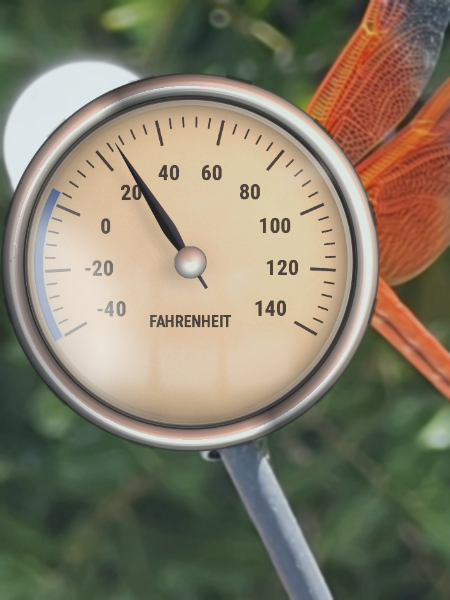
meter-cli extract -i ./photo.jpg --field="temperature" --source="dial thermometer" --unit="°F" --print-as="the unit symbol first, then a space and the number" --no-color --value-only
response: °F 26
